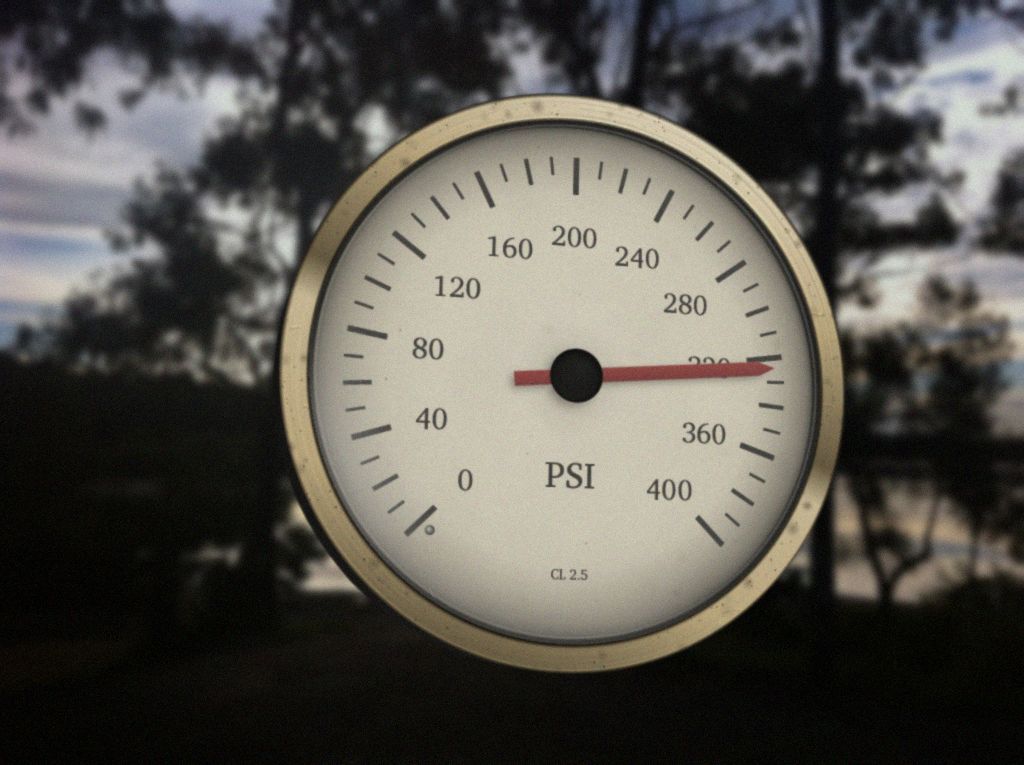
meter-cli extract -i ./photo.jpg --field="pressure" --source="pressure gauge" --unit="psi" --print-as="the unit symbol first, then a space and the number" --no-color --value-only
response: psi 325
